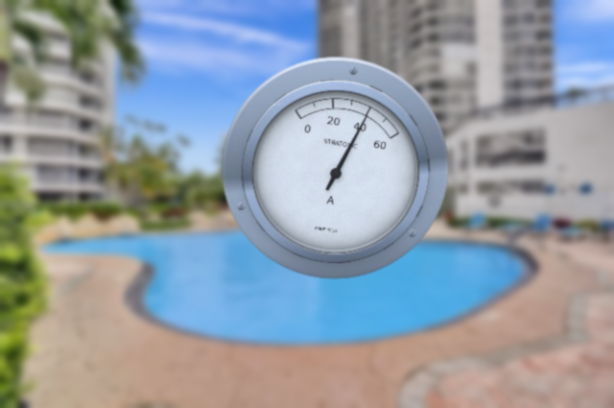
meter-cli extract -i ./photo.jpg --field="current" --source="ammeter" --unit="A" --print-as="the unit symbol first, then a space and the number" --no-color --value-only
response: A 40
